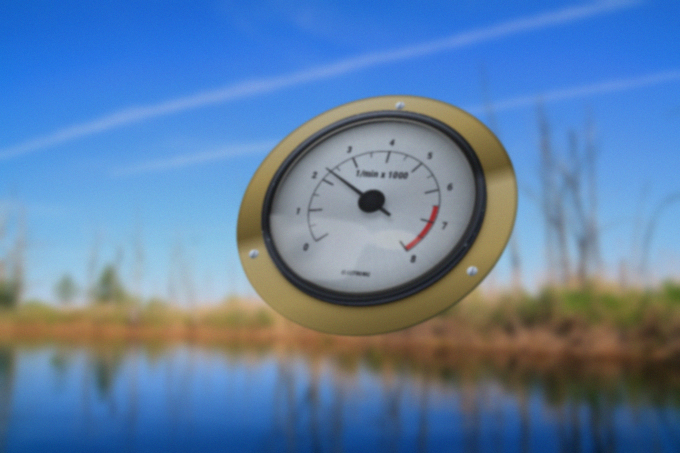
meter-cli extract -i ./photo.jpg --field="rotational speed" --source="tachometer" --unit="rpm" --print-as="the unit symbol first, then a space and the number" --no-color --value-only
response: rpm 2250
